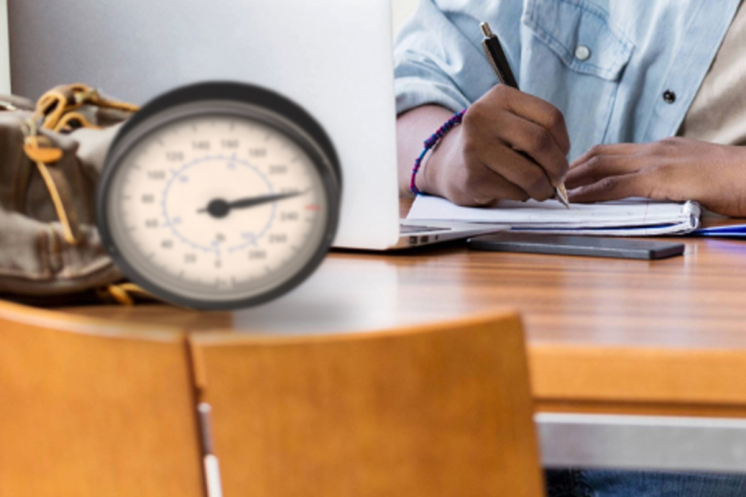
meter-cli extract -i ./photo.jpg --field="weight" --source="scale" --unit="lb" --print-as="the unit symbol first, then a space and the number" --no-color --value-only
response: lb 220
